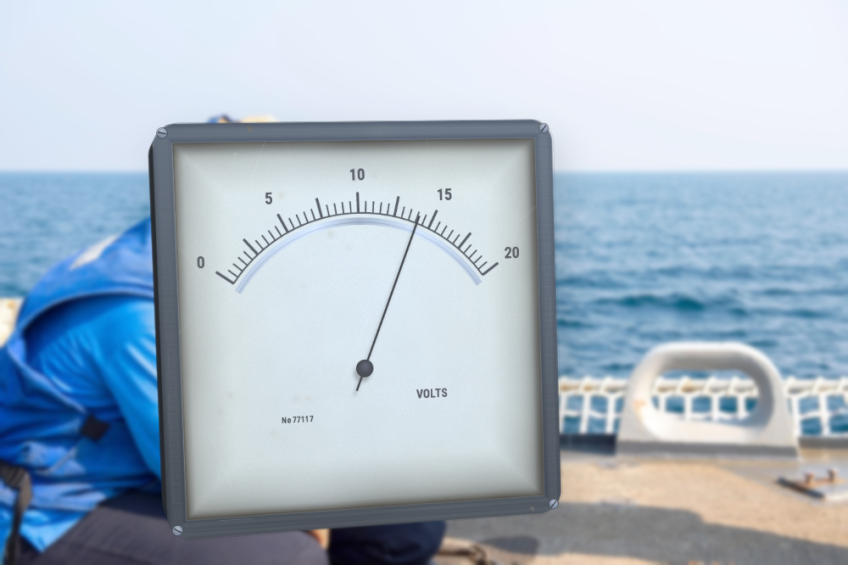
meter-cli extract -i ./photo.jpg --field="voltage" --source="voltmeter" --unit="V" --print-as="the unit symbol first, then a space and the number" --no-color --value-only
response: V 14
